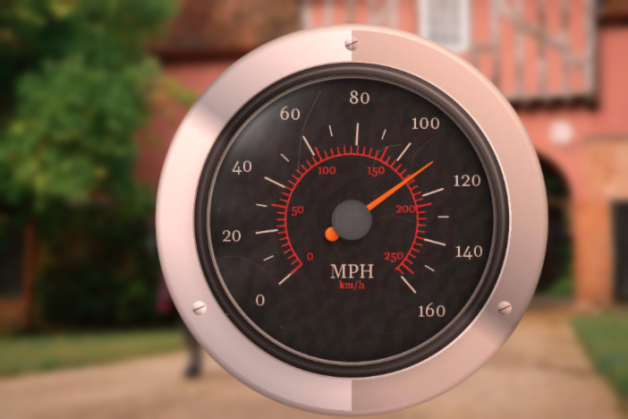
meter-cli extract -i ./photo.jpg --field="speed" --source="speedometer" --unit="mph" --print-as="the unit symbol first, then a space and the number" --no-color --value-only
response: mph 110
